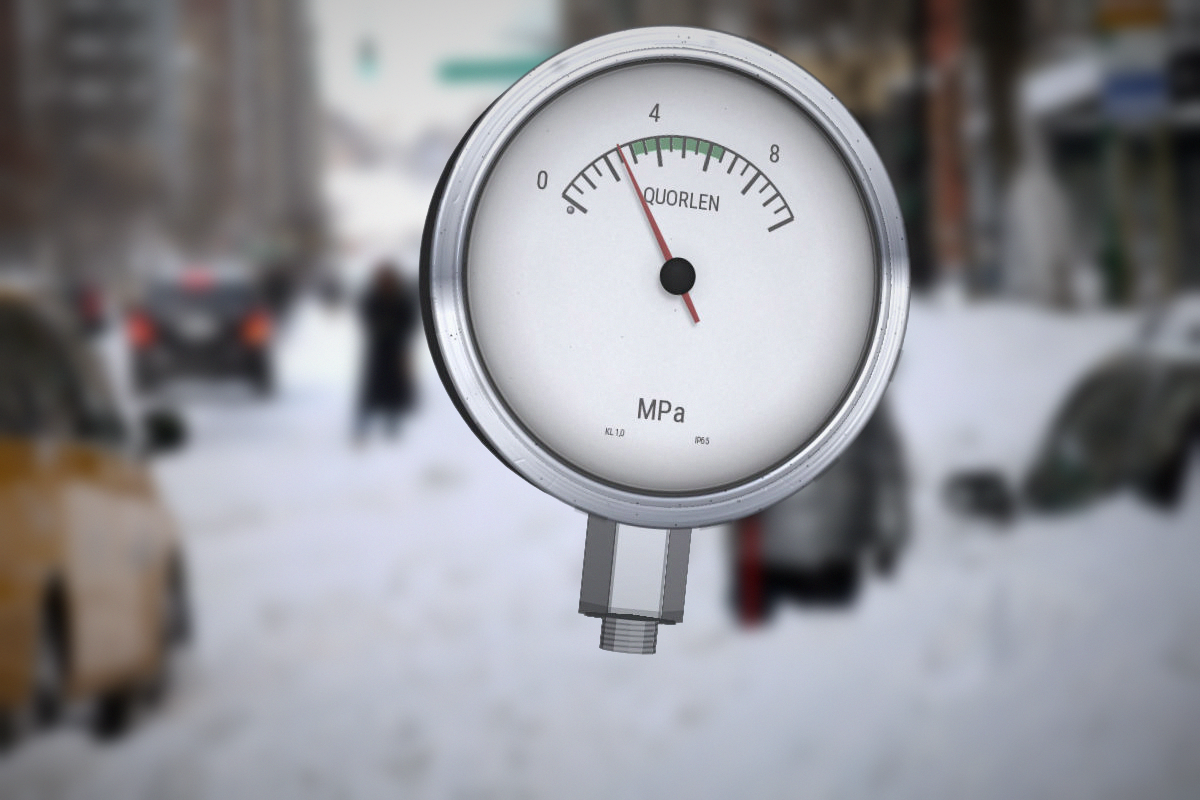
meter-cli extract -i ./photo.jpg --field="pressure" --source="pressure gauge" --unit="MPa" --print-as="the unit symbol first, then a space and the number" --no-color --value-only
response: MPa 2.5
